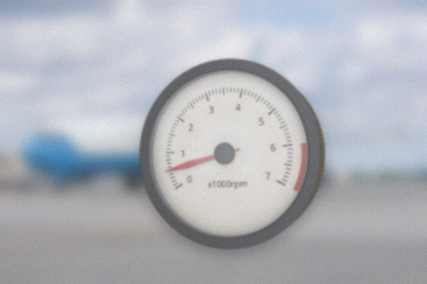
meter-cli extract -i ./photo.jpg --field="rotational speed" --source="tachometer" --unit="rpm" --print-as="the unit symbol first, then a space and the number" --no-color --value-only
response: rpm 500
